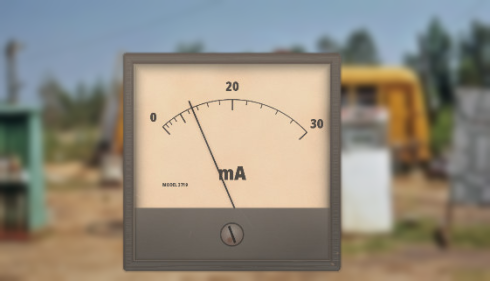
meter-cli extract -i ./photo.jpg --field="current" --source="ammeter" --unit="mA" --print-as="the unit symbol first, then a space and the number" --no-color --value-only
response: mA 13
